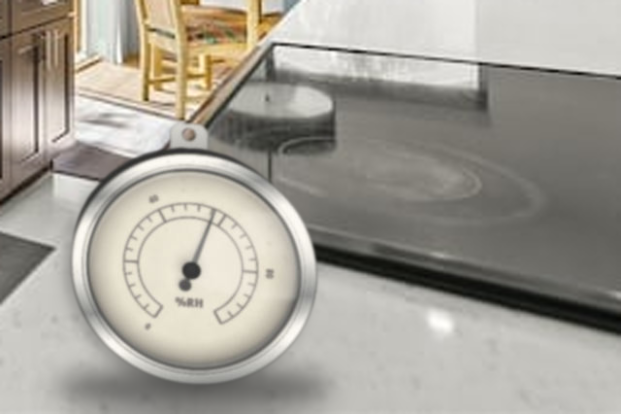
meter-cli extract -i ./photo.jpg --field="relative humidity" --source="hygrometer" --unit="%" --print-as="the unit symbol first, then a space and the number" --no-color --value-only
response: % 56
